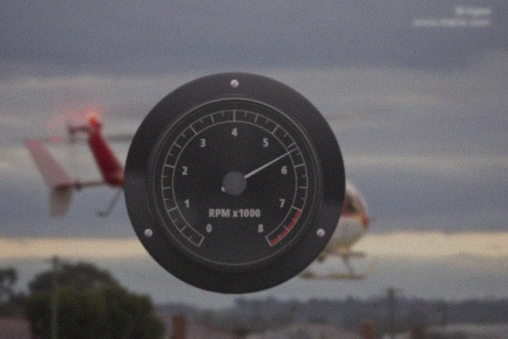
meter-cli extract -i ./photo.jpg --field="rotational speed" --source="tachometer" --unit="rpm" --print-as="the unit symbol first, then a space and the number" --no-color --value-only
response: rpm 5625
